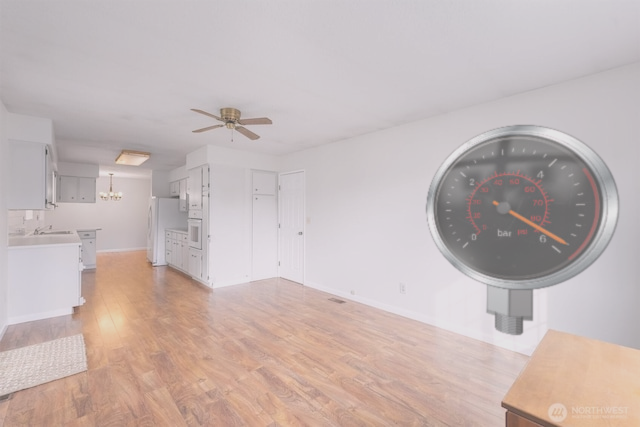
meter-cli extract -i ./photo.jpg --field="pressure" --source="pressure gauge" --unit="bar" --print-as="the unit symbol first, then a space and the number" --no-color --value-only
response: bar 5.8
